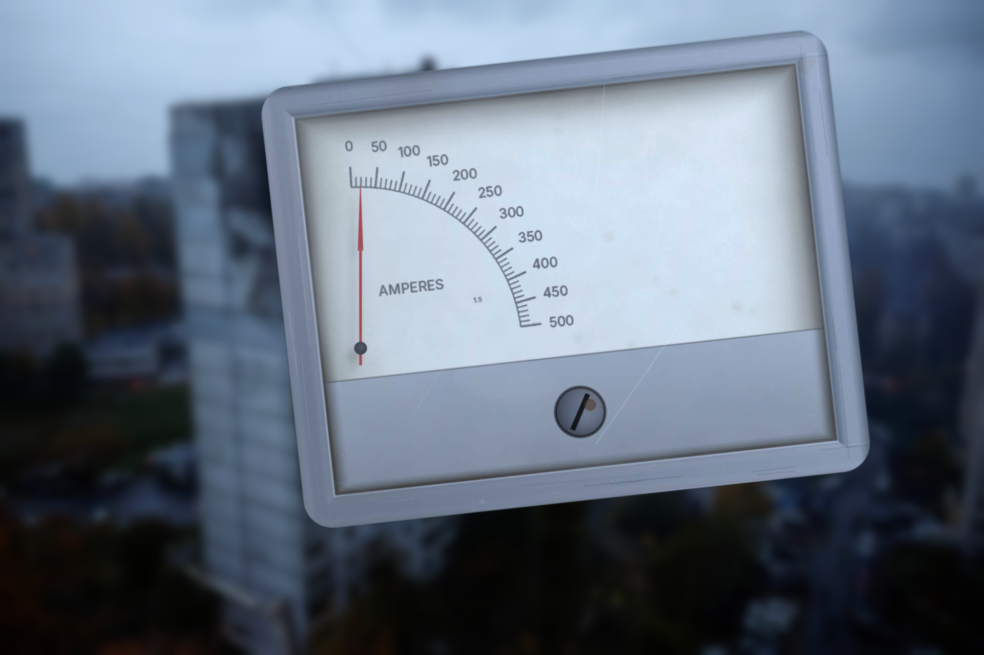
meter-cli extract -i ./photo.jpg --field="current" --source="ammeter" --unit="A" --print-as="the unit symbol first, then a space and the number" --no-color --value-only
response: A 20
